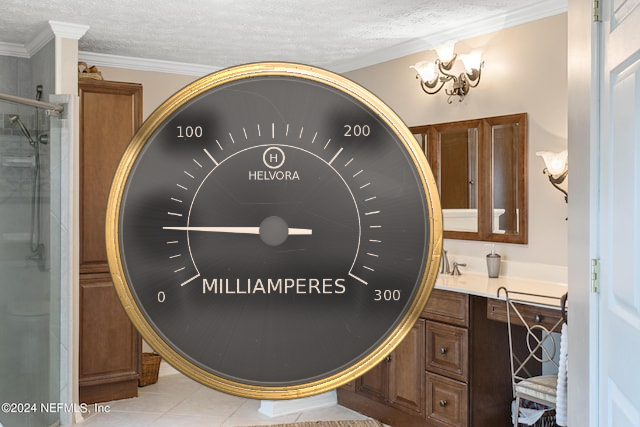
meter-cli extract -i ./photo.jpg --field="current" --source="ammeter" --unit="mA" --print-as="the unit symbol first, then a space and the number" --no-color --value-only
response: mA 40
